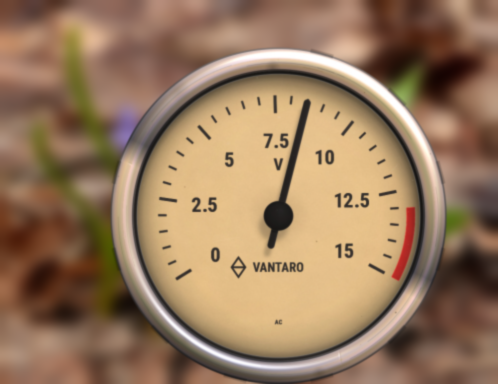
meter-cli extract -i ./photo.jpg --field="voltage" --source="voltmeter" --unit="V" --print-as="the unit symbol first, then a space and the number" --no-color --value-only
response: V 8.5
